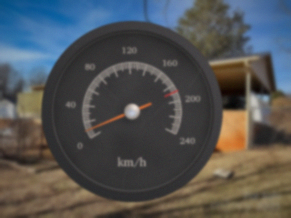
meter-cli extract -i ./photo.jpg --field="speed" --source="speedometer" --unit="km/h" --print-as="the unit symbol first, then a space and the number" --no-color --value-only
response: km/h 10
